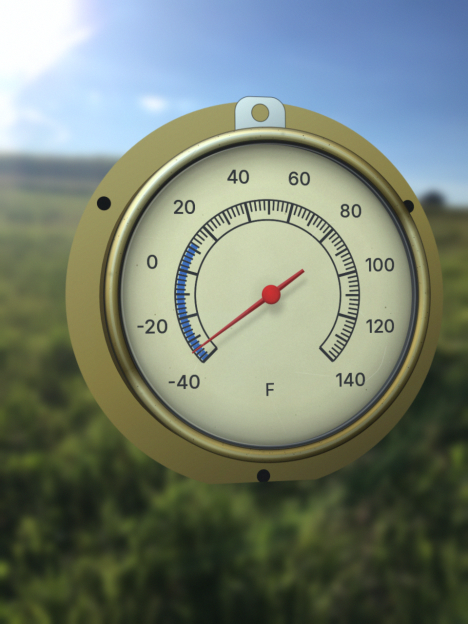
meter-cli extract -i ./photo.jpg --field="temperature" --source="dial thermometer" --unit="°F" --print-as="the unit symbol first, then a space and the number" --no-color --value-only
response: °F -34
